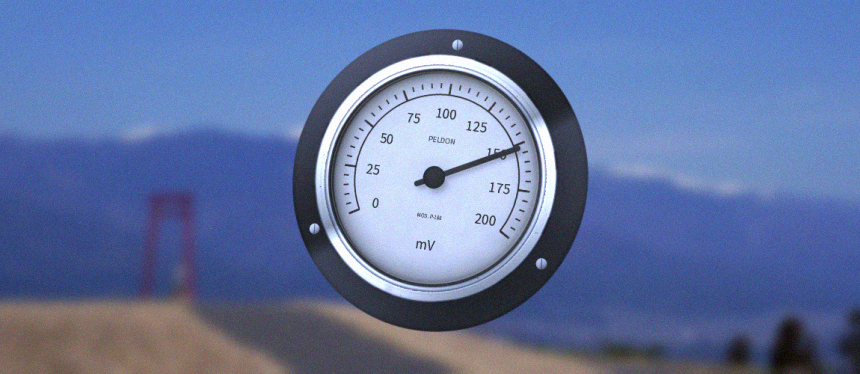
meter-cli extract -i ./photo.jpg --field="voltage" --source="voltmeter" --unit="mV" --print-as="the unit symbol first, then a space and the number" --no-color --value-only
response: mV 152.5
